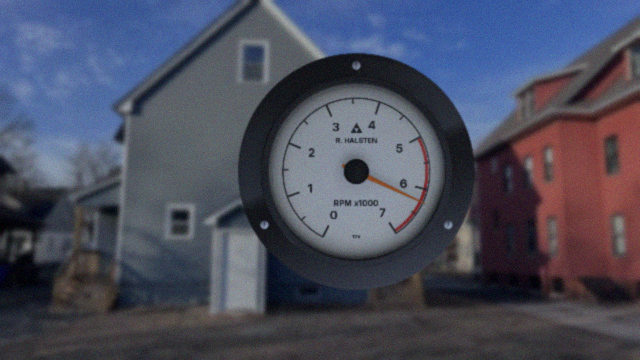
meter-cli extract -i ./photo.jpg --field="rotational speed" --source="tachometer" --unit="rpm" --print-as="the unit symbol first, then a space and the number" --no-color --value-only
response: rpm 6250
